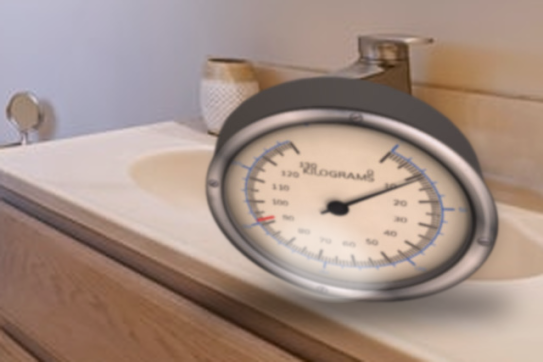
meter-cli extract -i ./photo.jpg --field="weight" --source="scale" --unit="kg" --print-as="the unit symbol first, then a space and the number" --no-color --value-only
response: kg 10
